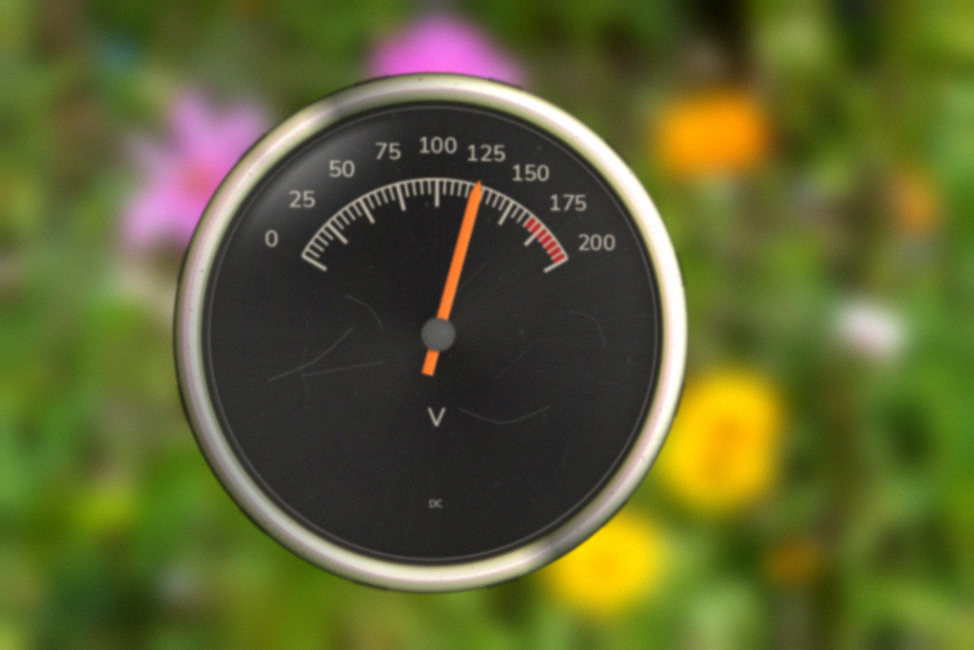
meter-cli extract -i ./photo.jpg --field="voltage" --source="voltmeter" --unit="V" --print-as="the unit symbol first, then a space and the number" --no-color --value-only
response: V 125
